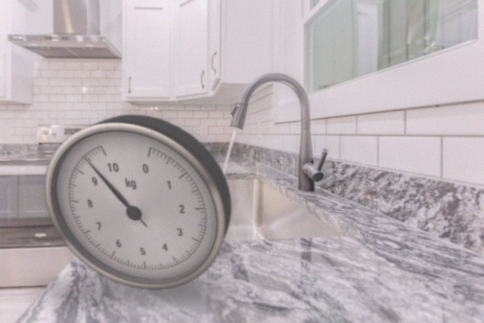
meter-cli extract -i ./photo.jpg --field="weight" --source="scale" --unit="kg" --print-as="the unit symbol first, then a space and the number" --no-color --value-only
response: kg 9.5
